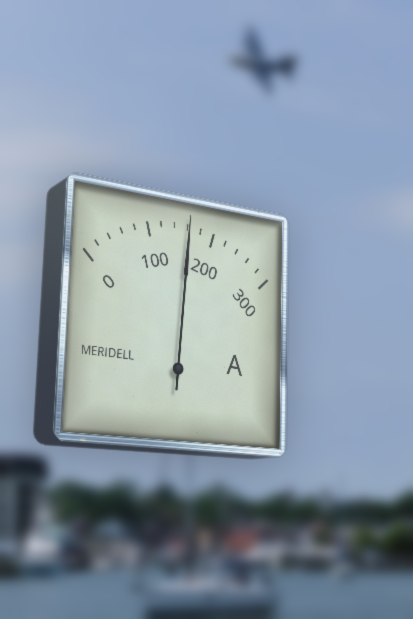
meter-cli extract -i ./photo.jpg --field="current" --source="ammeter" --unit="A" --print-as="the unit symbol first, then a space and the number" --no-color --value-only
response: A 160
